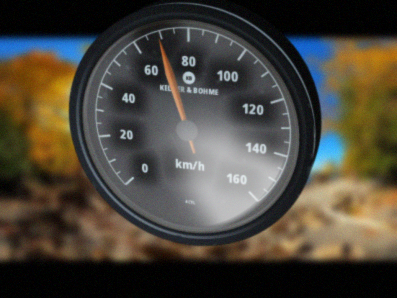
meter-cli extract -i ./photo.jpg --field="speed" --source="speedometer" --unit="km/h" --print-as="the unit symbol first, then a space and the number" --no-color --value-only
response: km/h 70
